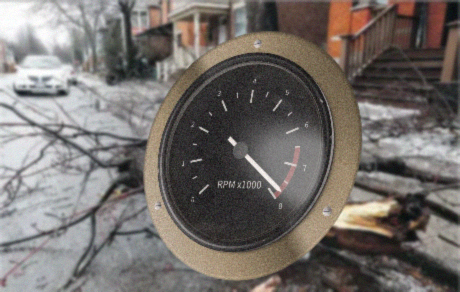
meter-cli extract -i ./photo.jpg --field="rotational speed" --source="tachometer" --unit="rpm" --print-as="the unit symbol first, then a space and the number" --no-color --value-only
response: rpm 7750
